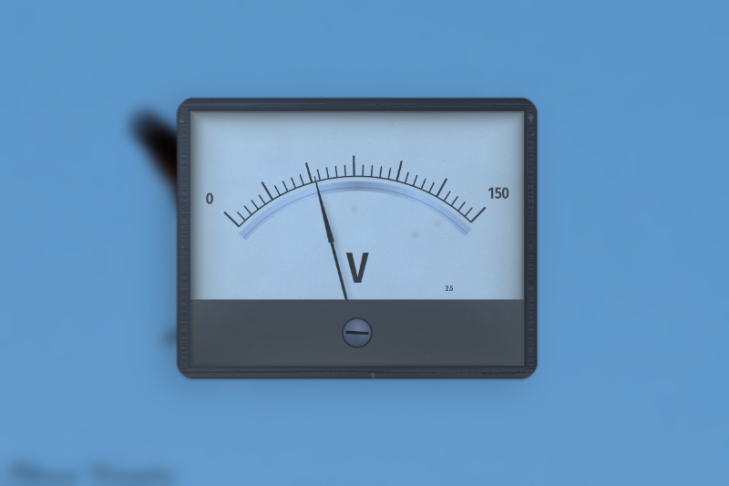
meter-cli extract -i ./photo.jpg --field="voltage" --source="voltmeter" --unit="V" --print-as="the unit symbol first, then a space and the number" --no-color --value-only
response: V 52.5
